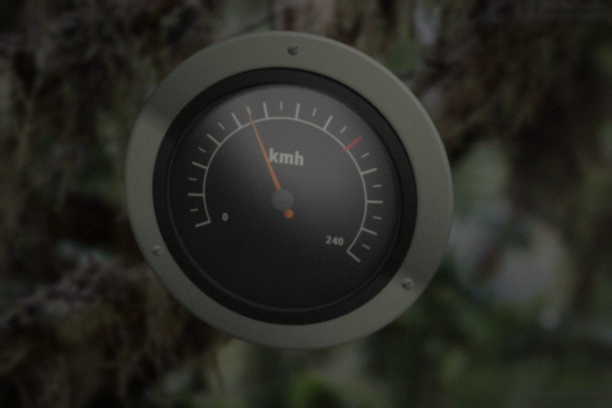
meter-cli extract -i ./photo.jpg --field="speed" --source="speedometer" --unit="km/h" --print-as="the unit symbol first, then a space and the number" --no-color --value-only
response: km/h 90
